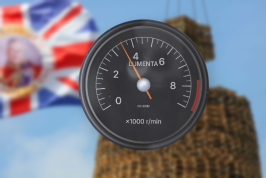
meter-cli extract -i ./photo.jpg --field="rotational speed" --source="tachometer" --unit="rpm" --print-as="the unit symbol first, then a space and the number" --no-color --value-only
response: rpm 3500
